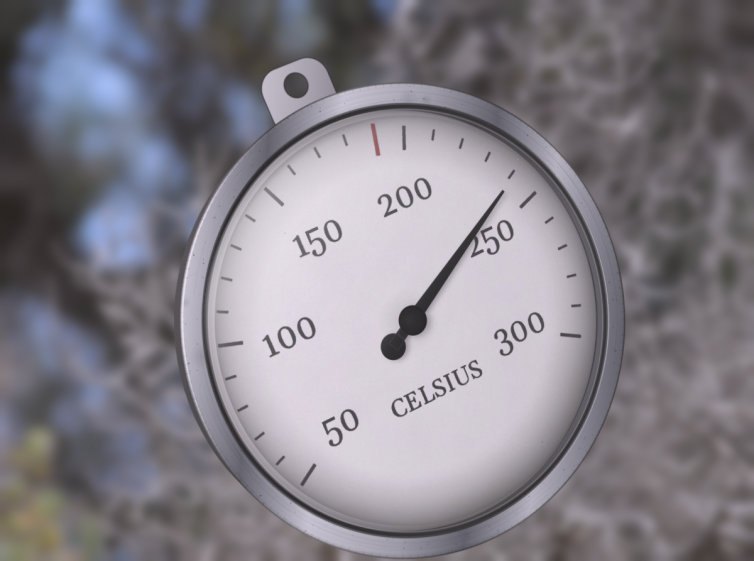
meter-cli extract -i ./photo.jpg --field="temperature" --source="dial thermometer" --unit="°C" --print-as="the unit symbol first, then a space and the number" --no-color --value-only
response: °C 240
